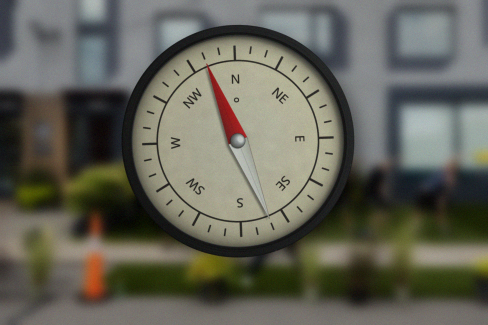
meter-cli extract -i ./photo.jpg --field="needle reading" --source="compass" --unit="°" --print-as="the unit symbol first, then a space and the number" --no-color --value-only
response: ° 340
